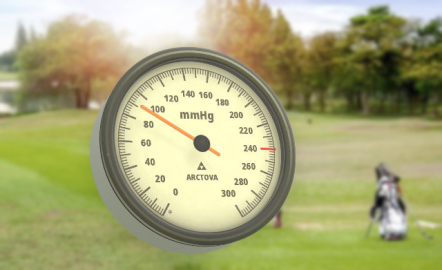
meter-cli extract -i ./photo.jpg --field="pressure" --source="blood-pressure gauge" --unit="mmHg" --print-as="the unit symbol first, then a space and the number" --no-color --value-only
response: mmHg 90
